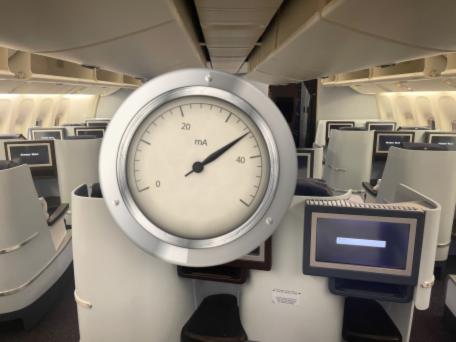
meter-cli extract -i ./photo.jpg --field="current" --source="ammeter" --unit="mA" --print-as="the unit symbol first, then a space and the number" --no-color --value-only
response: mA 35
